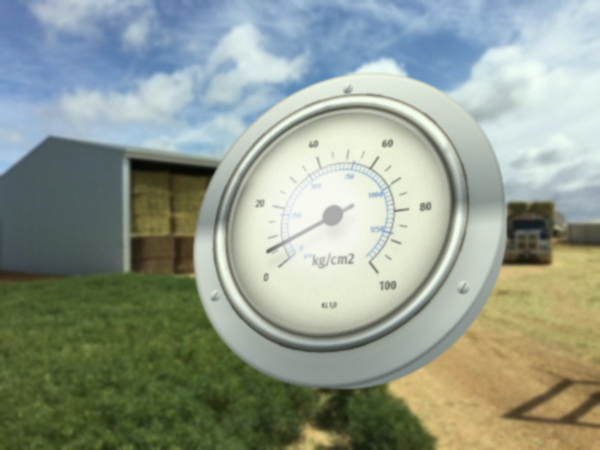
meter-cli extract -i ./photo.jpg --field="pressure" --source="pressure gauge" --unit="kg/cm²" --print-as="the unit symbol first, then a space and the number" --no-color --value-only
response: kg/cm² 5
